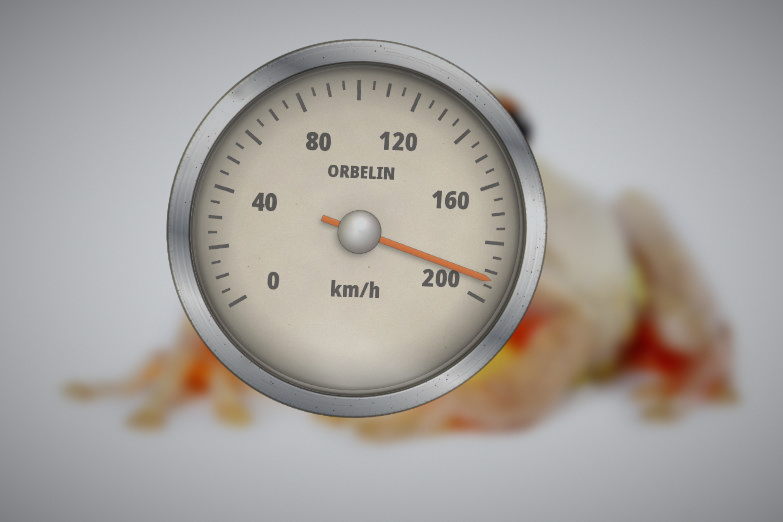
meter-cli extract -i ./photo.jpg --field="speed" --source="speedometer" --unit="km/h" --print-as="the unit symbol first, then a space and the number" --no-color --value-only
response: km/h 192.5
